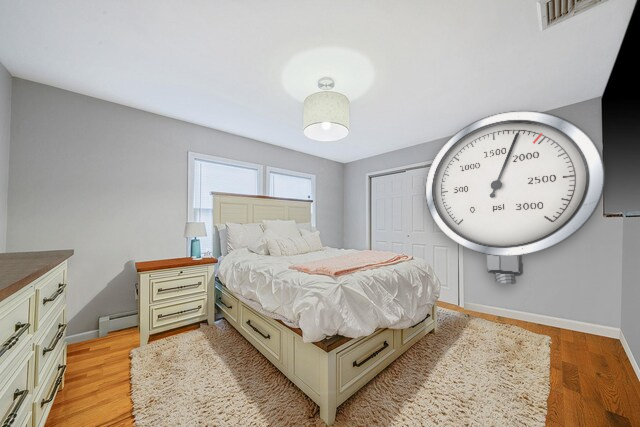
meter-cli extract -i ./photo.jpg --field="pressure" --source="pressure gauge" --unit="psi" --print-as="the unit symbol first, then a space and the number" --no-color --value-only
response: psi 1750
